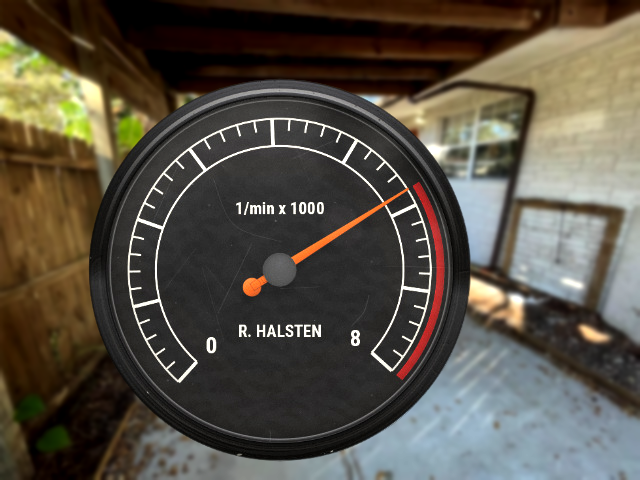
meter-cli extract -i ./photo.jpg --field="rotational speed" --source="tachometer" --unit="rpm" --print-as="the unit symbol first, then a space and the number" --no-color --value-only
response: rpm 5800
